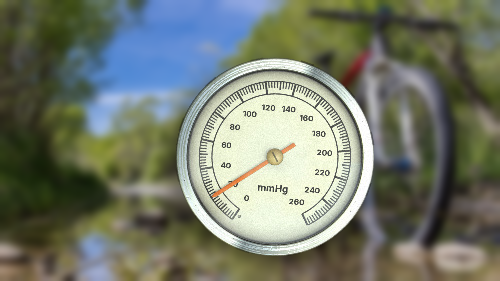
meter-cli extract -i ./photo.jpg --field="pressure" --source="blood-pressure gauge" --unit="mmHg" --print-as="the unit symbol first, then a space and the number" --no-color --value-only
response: mmHg 20
